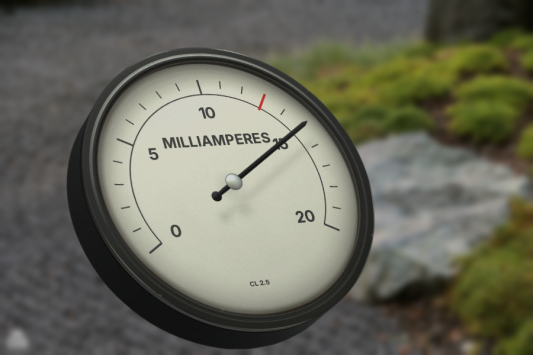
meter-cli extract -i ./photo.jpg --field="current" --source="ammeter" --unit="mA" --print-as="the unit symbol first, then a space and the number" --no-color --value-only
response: mA 15
